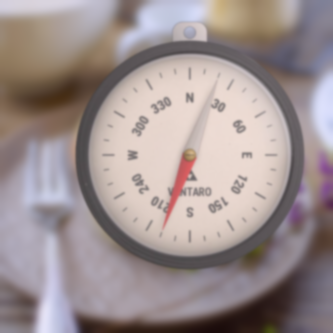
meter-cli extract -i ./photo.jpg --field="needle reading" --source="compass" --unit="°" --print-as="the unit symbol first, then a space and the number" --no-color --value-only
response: ° 200
